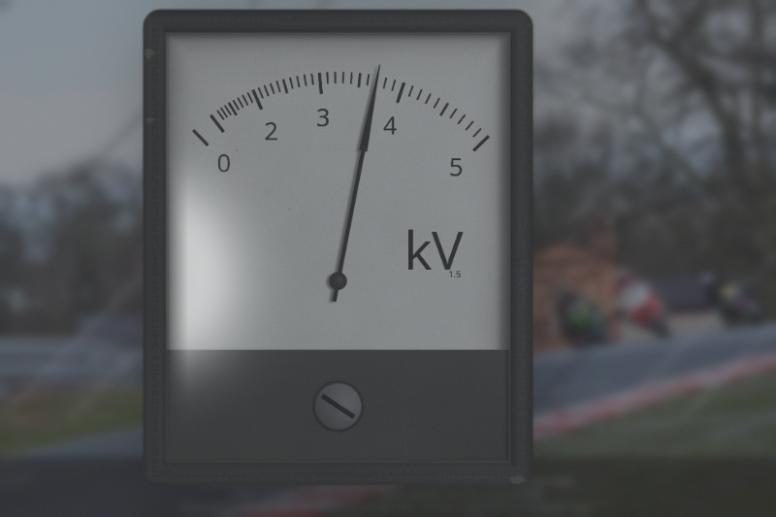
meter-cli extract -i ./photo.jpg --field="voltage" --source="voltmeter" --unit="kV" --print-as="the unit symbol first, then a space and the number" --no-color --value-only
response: kV 3.7
